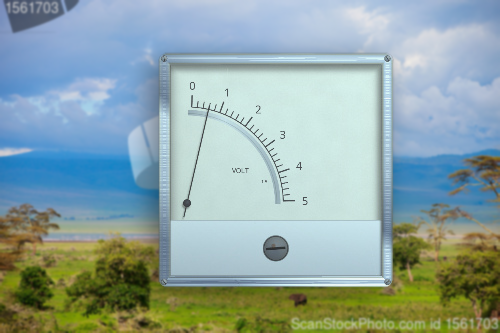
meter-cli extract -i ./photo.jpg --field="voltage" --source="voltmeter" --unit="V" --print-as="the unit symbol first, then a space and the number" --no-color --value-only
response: V 0.6
